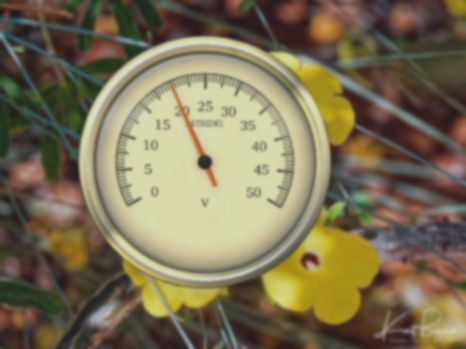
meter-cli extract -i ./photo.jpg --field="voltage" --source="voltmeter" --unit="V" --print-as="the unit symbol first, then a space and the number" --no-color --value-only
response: V 20
